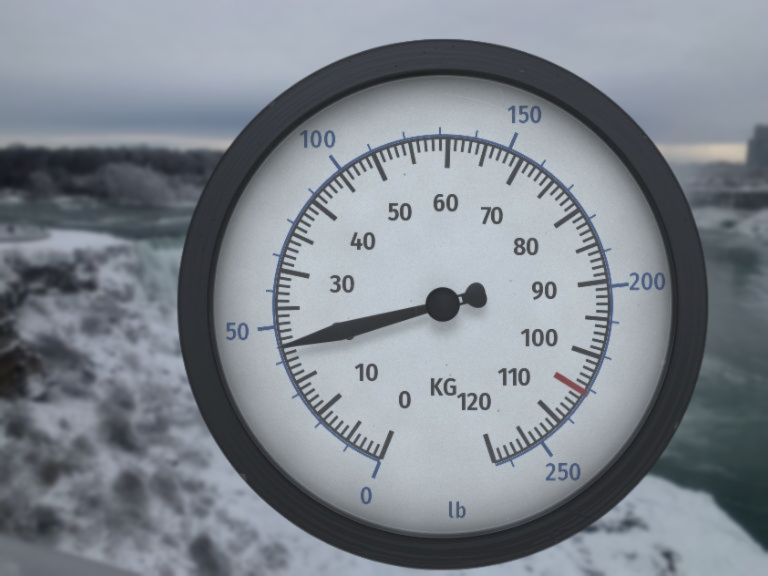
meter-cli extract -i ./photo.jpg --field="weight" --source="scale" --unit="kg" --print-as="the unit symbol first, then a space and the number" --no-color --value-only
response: kg 20
